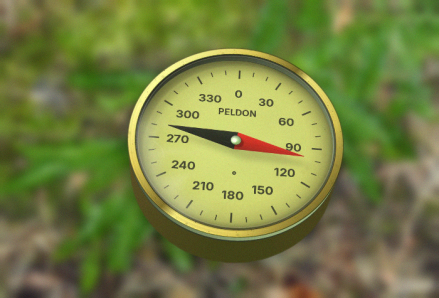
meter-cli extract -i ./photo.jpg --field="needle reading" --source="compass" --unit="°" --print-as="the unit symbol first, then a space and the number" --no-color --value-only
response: ° 100
